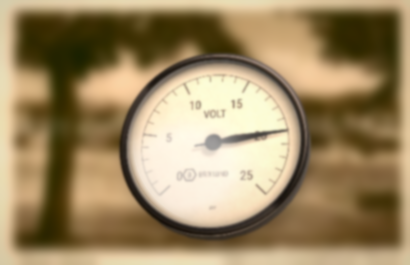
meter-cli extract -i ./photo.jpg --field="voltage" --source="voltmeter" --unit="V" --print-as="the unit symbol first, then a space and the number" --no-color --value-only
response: V 20
